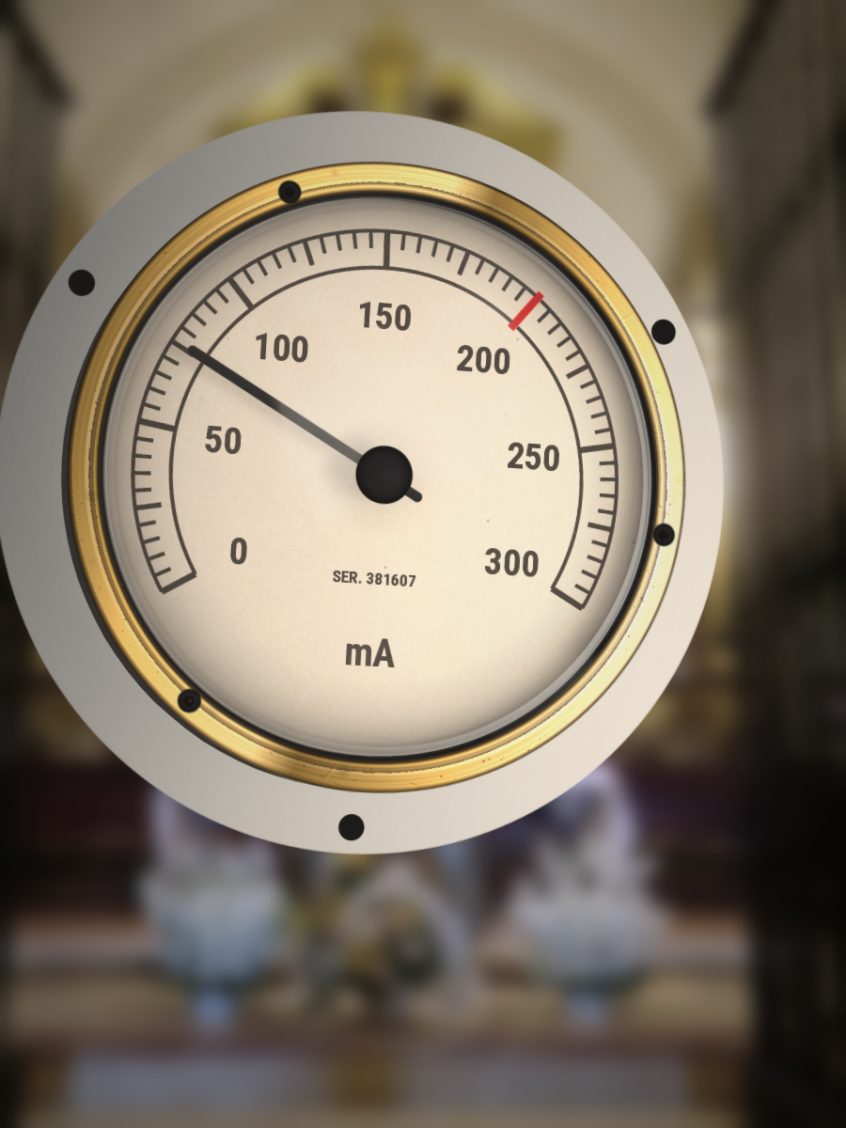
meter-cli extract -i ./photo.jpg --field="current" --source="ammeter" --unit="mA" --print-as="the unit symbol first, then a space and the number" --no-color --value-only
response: mA 75
